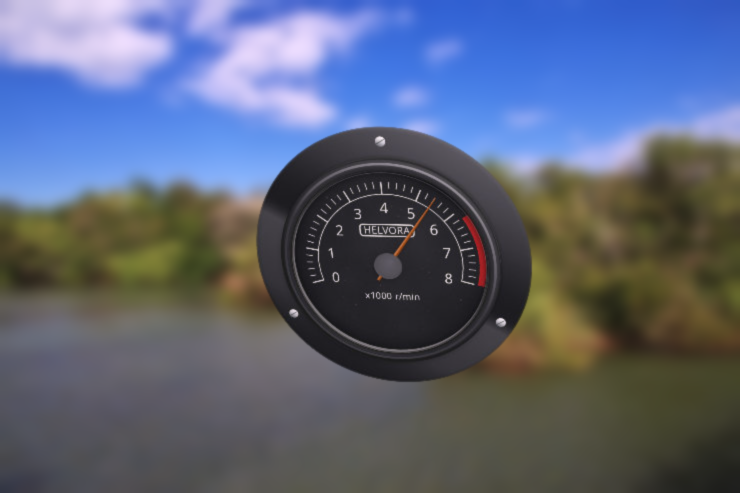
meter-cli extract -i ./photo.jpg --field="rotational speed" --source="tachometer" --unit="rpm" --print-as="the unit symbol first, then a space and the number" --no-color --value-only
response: rpm 5400
